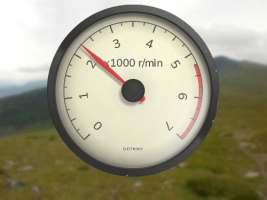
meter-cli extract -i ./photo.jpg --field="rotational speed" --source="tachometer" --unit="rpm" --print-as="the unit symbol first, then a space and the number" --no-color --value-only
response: rpm 2250
